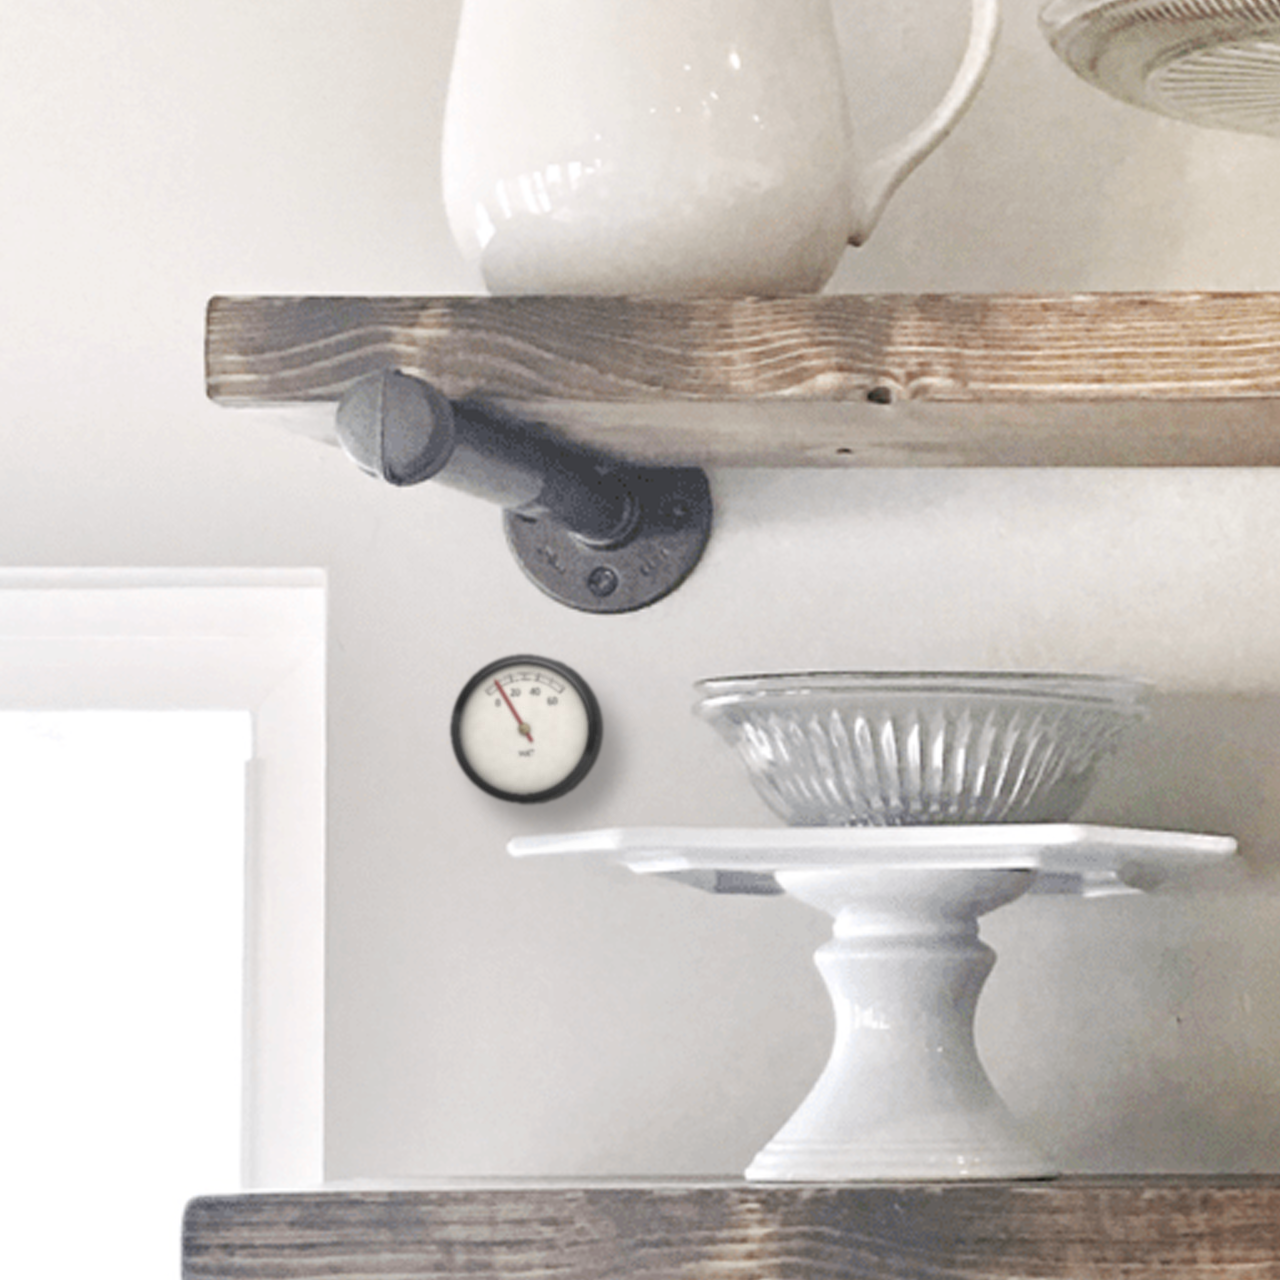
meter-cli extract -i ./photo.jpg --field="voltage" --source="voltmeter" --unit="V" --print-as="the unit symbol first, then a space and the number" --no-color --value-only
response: V 10
